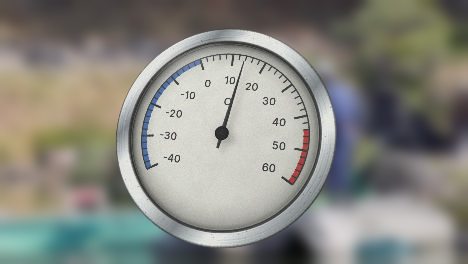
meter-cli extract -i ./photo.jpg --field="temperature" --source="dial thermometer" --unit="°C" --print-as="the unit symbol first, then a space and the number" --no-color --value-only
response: °C 14
